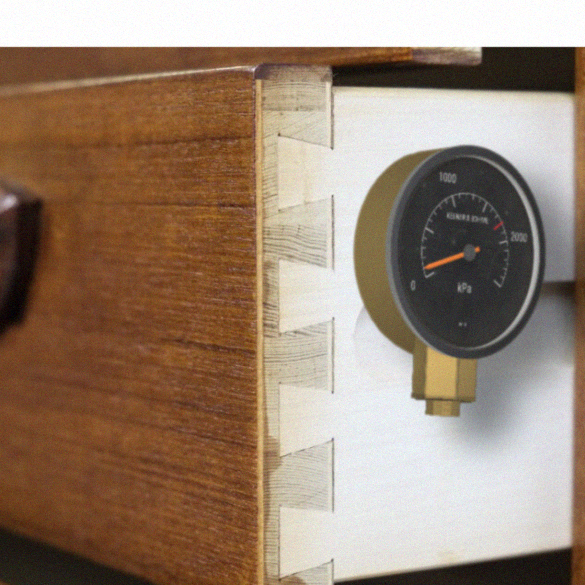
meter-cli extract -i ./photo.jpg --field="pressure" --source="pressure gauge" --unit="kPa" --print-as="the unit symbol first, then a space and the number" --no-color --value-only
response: kPa 100
